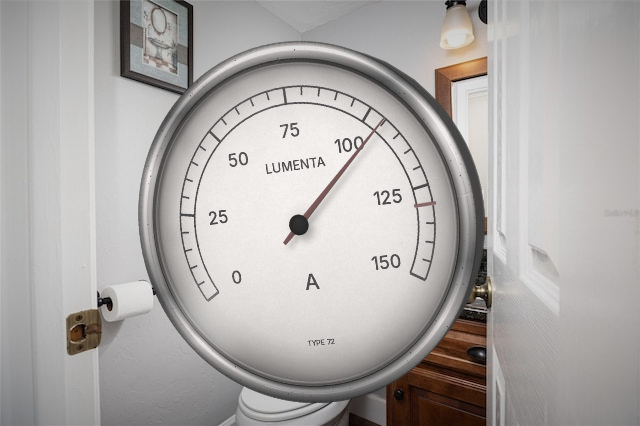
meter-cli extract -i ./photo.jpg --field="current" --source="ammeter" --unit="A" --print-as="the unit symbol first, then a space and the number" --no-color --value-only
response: A 105
